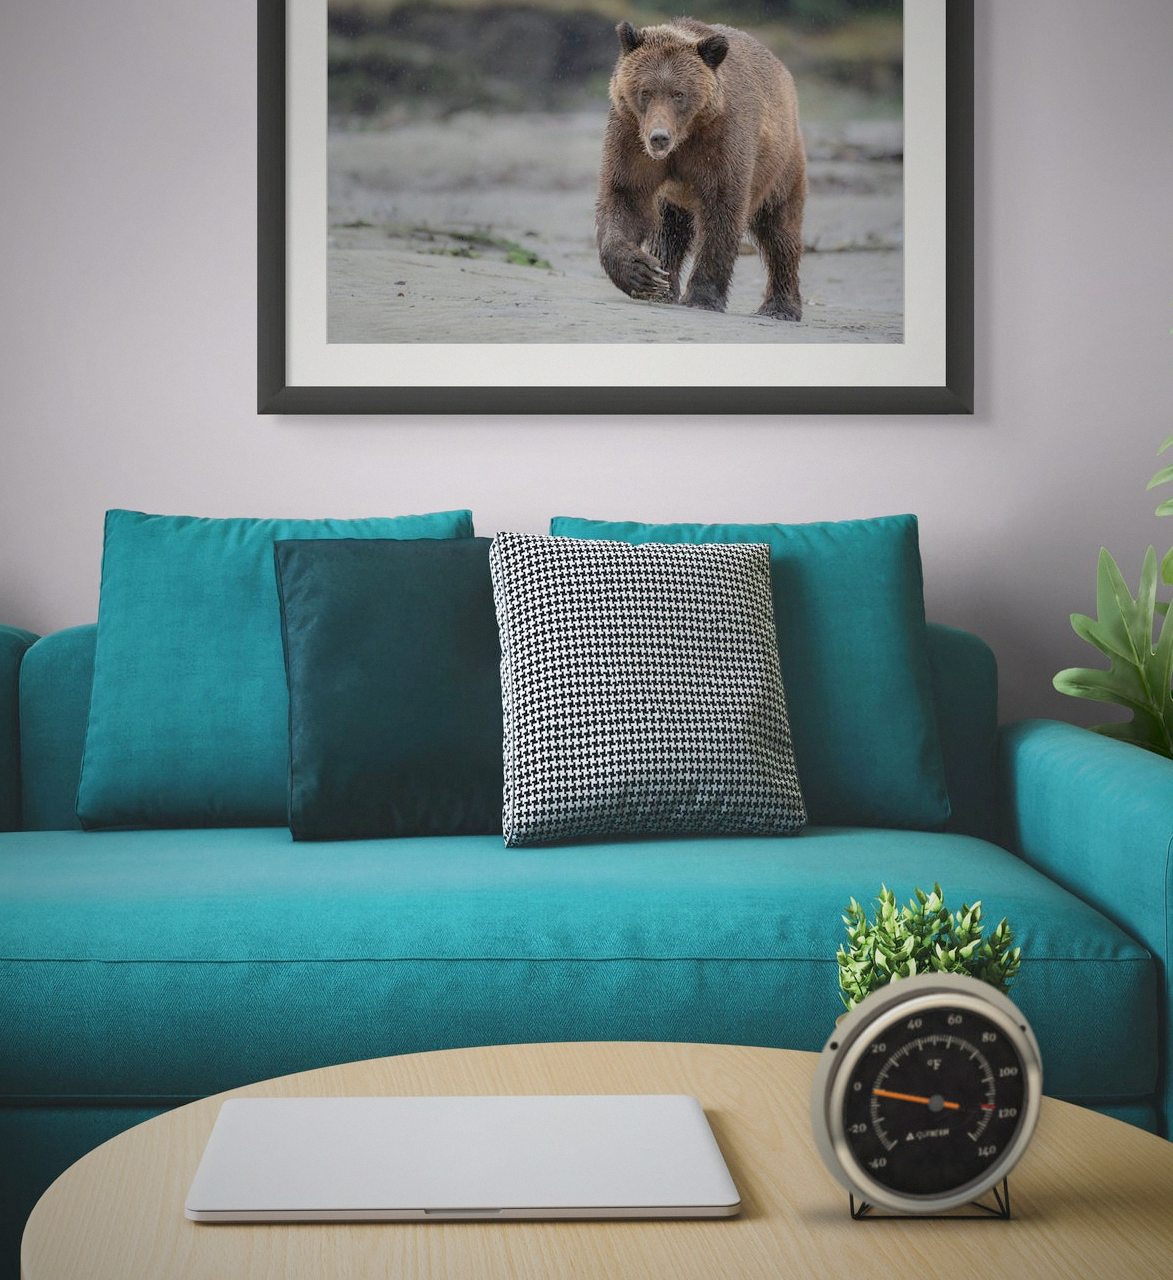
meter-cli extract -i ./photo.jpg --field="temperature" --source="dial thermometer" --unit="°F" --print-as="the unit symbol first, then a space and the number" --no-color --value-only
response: °F 0
